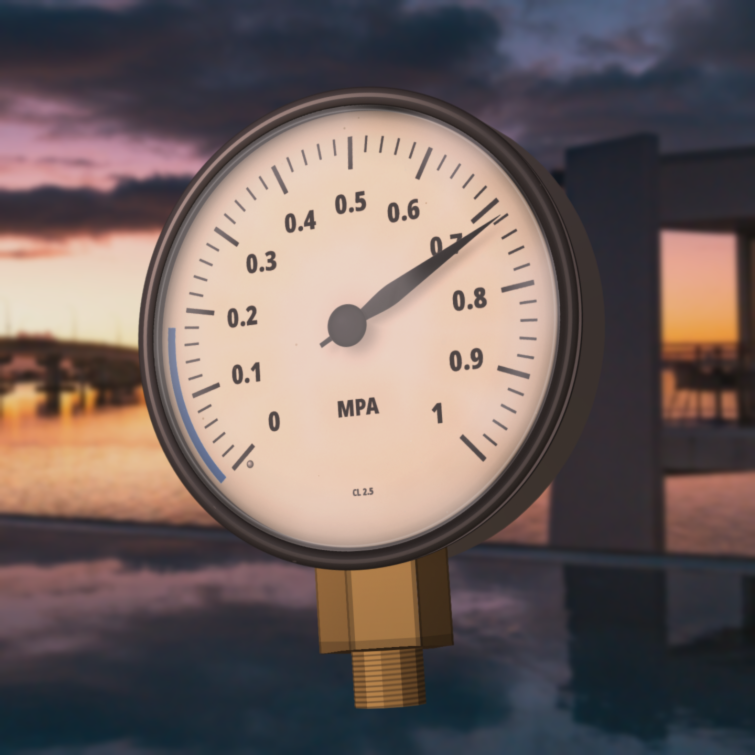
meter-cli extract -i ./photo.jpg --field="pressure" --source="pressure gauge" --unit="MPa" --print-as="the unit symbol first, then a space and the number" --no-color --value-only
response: MPa 0.72
